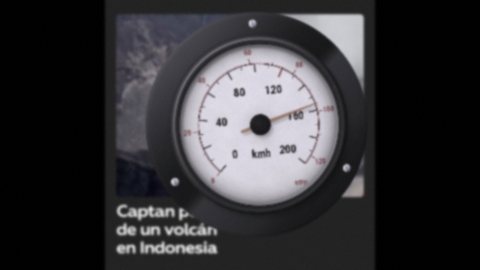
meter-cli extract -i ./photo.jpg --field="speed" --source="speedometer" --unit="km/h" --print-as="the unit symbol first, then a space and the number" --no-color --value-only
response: km/h 155
